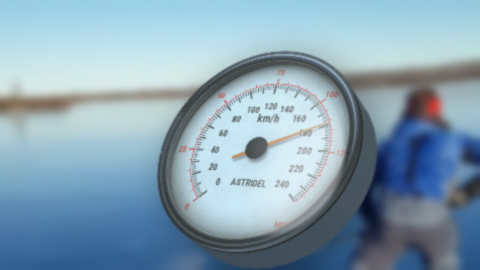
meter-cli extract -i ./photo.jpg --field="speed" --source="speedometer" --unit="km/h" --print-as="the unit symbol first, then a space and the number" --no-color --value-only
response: km/h 180
